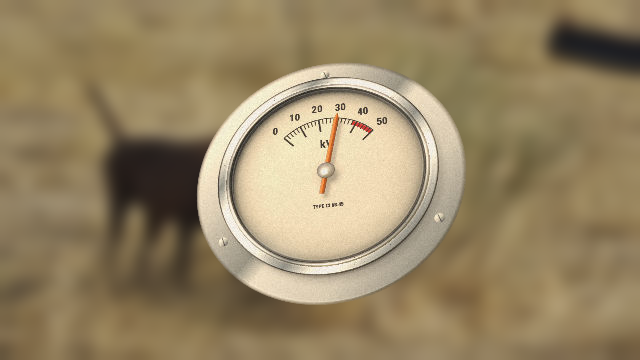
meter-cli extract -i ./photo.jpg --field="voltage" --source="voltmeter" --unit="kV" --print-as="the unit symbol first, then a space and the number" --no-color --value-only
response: kV 30
